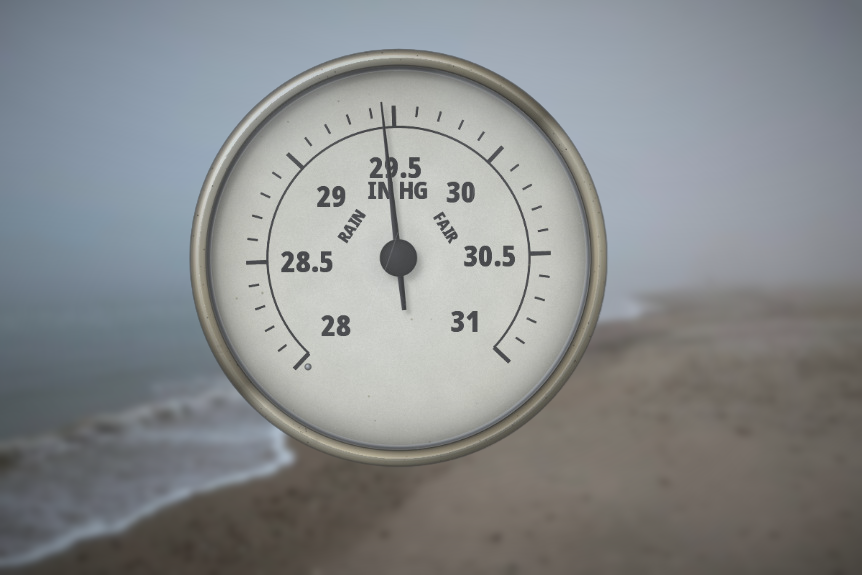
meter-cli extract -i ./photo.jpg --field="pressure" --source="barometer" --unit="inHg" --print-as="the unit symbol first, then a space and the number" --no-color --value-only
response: inHg 29.45
